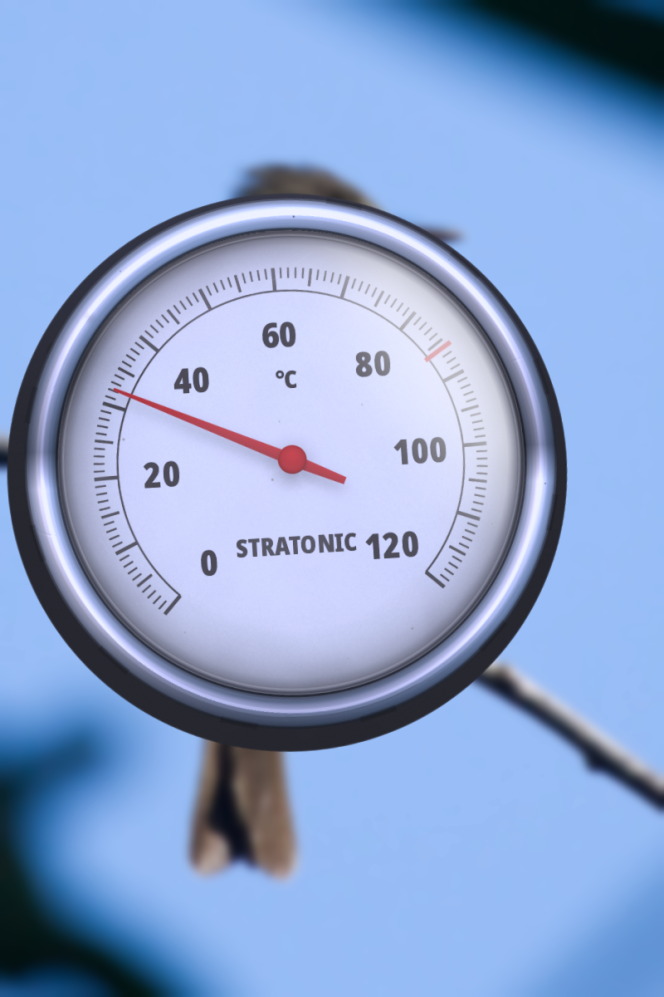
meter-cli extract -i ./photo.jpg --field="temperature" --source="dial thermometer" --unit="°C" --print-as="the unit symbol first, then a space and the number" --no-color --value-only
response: °C 32
